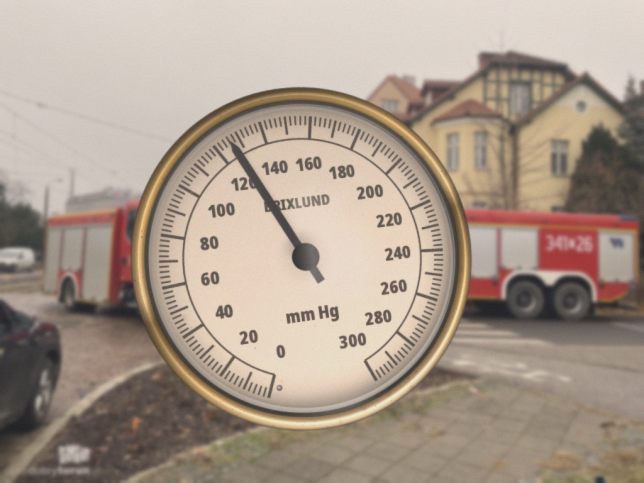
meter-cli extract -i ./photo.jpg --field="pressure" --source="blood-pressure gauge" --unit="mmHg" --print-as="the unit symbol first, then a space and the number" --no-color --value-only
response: mmHg 126
